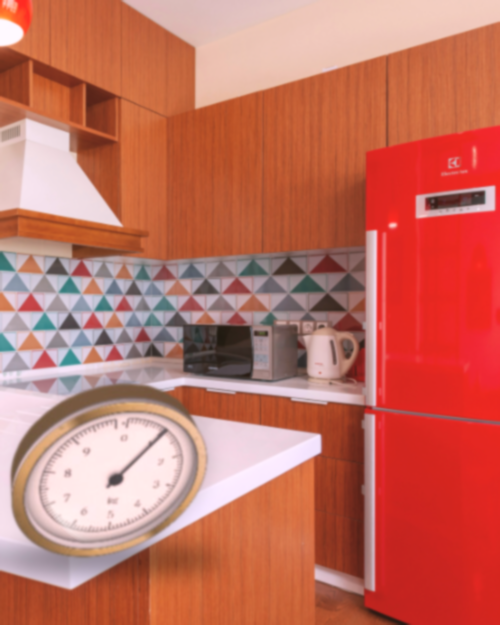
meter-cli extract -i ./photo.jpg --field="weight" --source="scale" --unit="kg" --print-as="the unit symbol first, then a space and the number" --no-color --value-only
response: kg 1
